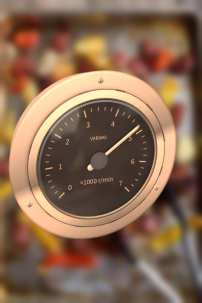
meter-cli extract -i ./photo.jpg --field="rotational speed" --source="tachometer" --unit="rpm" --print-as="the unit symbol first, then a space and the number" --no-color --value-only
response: rpm 4800
